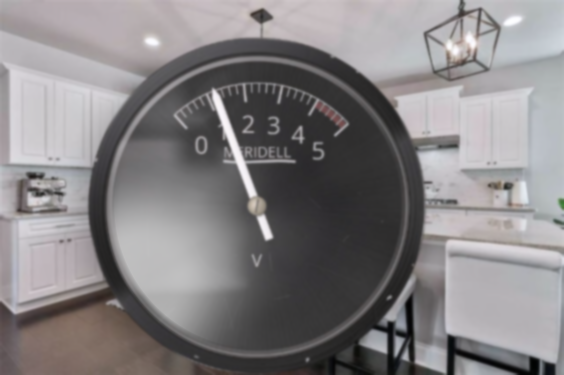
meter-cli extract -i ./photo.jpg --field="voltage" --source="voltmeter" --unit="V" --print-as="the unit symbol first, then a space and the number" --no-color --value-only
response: V 1.2
